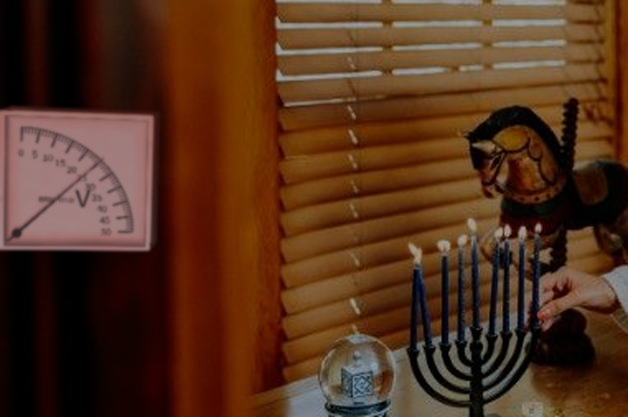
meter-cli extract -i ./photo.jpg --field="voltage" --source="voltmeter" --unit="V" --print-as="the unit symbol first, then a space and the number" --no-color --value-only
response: V 25
